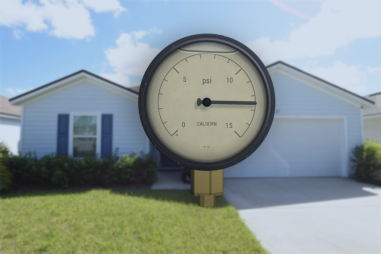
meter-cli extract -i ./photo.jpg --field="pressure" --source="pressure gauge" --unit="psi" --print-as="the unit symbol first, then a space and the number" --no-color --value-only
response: psi 12.5
